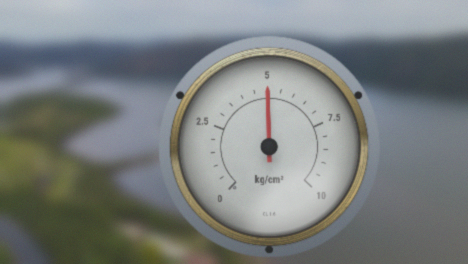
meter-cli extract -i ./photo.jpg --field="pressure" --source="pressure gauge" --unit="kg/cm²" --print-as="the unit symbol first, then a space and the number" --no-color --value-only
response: kg/cm² 5
